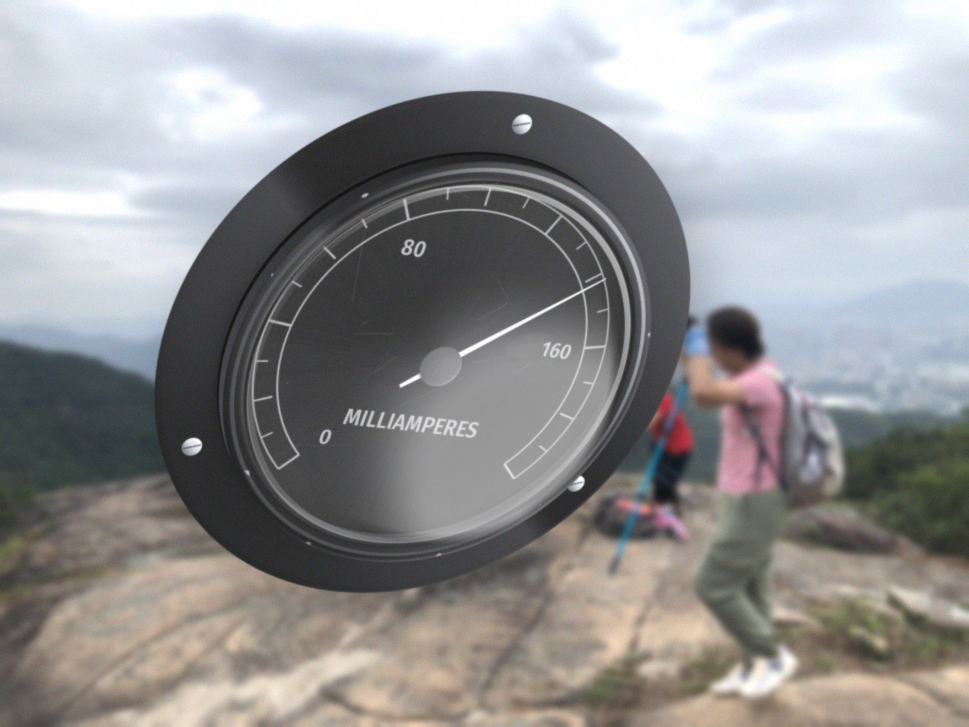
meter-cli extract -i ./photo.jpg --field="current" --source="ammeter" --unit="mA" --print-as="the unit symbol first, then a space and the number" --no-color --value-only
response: mA 140
